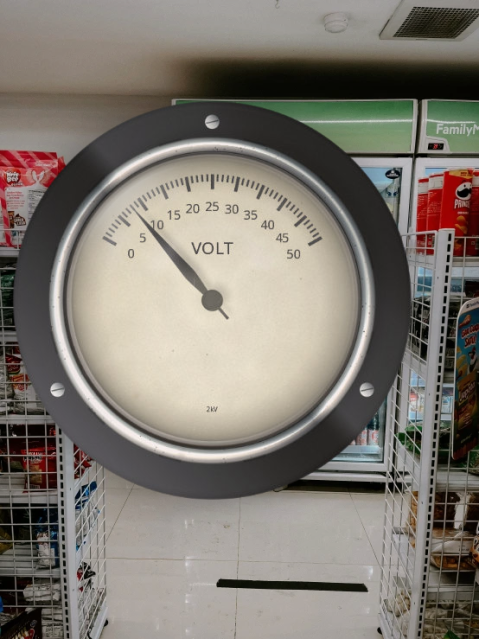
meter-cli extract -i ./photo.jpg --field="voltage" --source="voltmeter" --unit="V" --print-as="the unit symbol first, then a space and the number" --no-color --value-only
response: V 8
